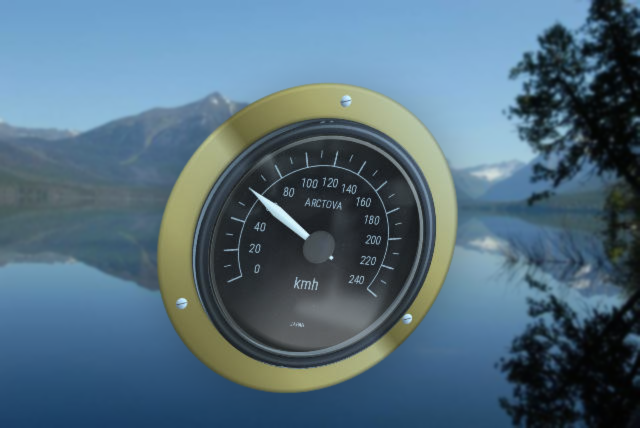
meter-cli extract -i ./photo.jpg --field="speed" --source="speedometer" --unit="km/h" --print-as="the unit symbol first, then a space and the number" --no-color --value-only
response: km/h 60
